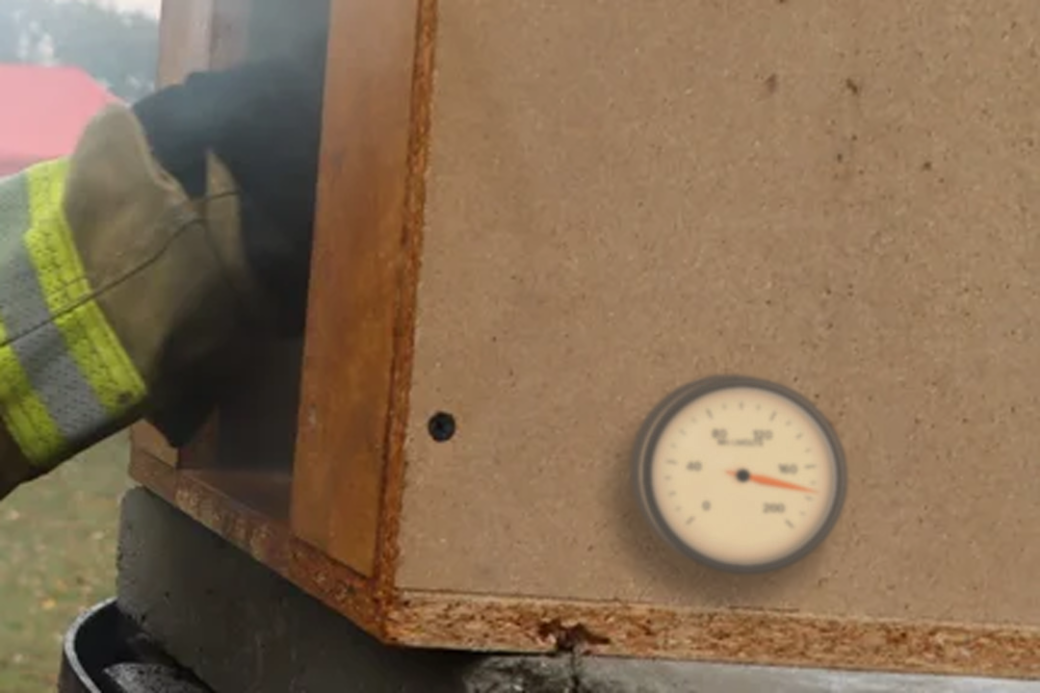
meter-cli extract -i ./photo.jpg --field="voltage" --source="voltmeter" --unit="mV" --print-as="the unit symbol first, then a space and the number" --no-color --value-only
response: mV 175
